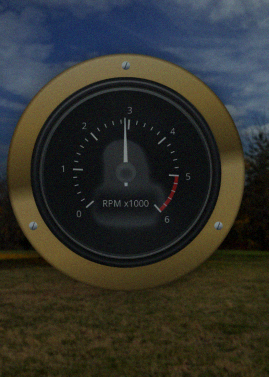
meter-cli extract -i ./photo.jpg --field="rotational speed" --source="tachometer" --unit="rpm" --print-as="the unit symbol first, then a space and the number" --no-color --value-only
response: rpm 2900
